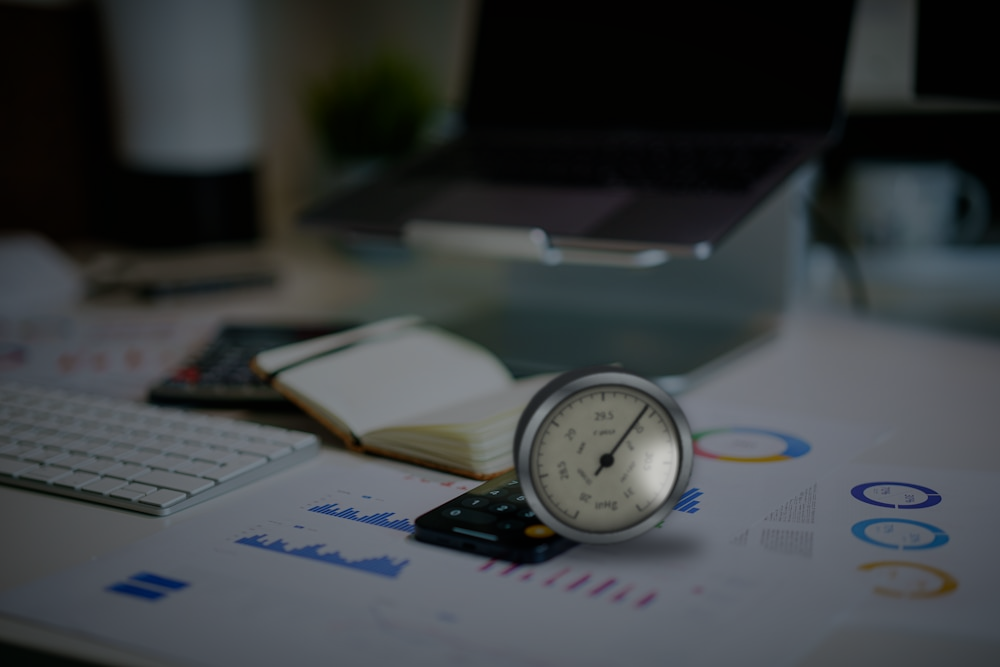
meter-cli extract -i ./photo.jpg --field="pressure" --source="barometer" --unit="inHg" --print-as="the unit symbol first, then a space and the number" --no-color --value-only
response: inHg 29.9
